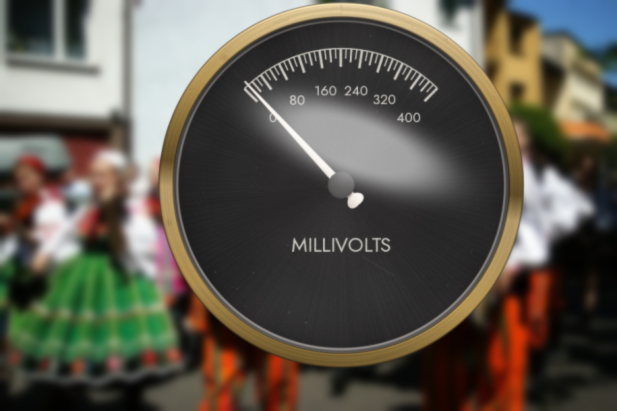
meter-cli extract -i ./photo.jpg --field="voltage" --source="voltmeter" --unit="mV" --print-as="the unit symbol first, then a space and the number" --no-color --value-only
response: mV 10
